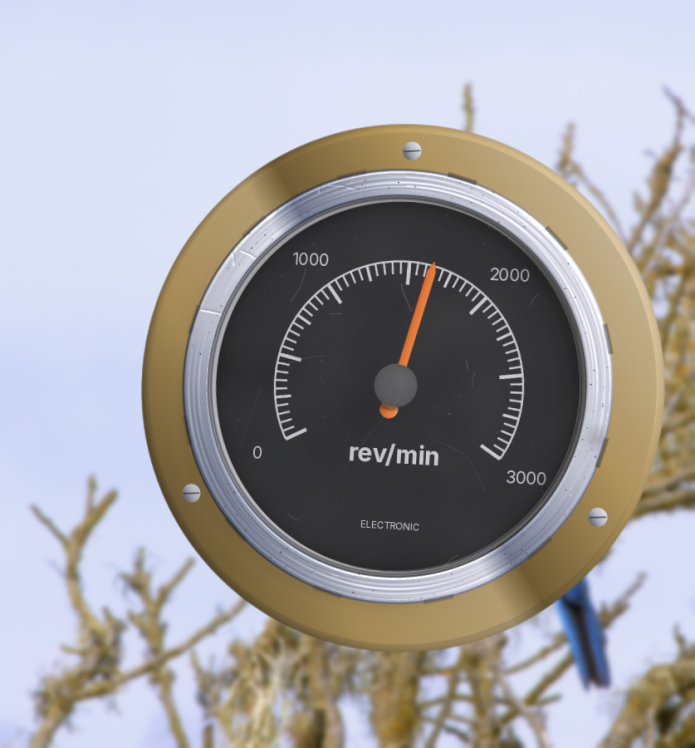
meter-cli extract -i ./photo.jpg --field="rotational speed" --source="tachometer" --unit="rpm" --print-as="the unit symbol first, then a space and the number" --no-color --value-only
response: rpm 1650
